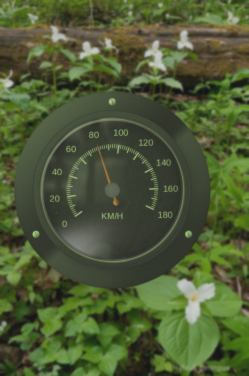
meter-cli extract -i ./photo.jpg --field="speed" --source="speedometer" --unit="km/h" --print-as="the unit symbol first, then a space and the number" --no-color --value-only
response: km/h 80
